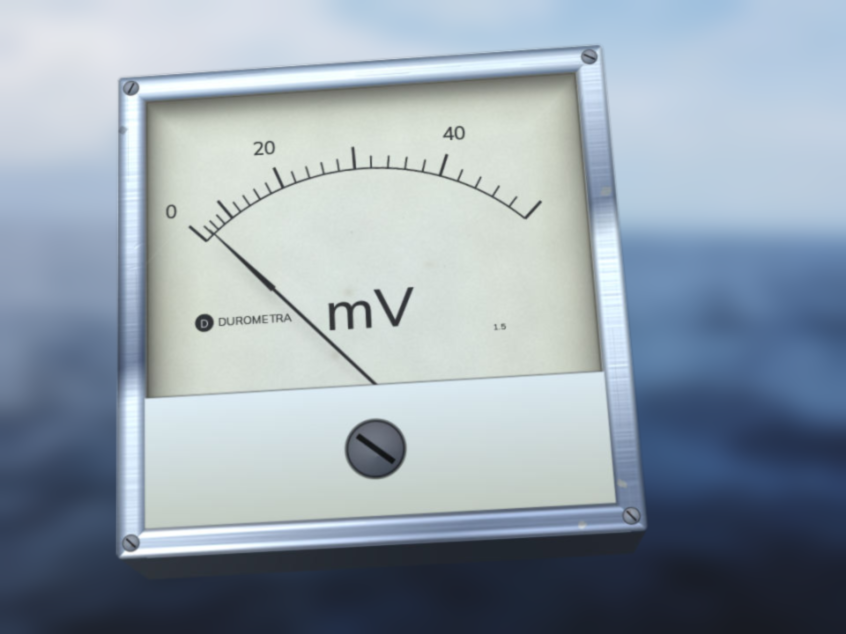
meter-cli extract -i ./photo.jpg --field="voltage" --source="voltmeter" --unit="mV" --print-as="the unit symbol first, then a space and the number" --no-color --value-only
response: mV 4
